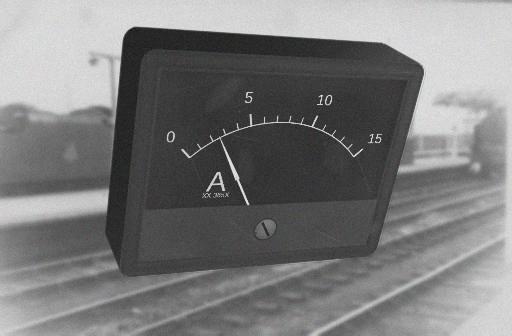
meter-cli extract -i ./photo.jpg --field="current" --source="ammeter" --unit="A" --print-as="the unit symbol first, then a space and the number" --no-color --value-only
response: A 2.5
